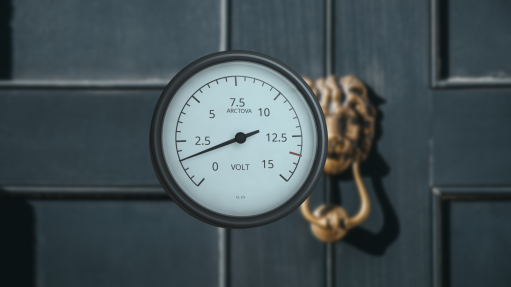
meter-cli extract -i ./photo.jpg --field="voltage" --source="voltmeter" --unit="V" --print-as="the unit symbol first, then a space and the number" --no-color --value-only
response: V 1.5
